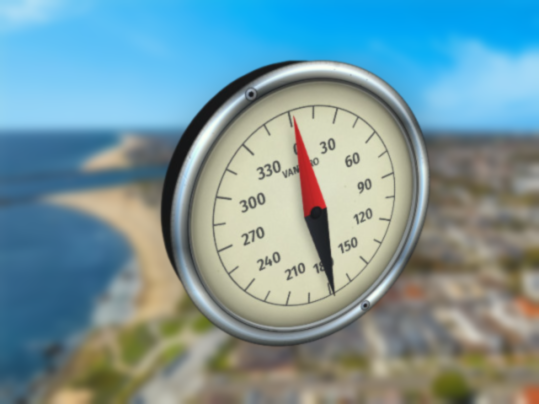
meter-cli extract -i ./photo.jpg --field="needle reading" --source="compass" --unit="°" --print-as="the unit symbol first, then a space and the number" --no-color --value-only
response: ° 0
